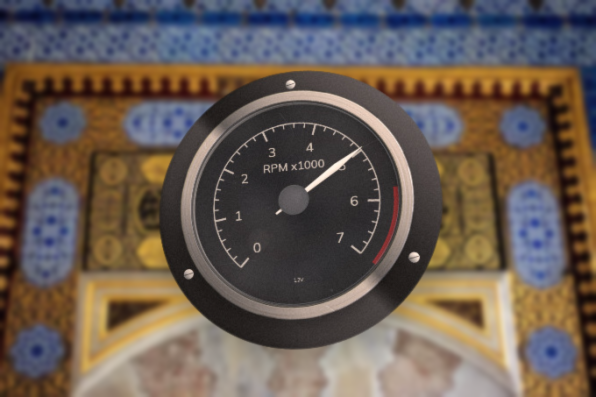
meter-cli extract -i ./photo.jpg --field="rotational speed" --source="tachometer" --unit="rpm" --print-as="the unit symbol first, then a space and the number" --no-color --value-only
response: rpm 5000
